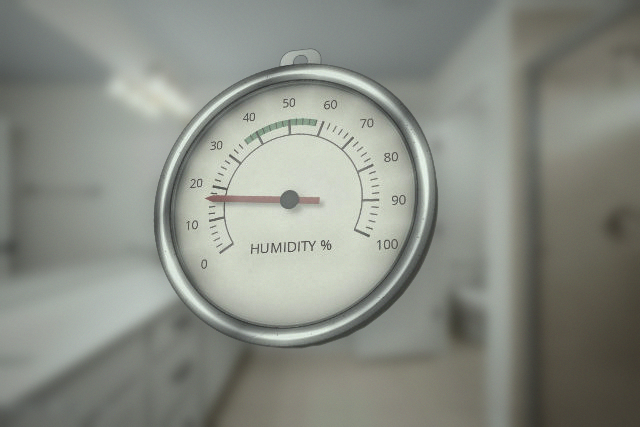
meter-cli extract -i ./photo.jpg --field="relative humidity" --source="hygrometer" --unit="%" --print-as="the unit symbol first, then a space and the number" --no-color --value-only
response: % 16
